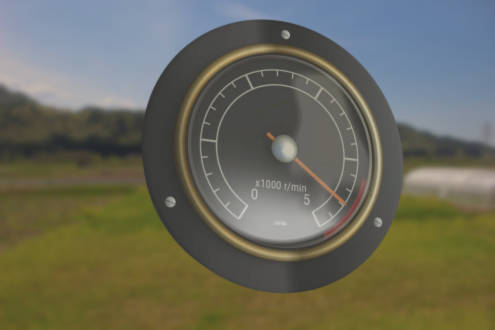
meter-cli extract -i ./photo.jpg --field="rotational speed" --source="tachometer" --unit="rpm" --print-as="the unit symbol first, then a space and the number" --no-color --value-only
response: rpm 4600
